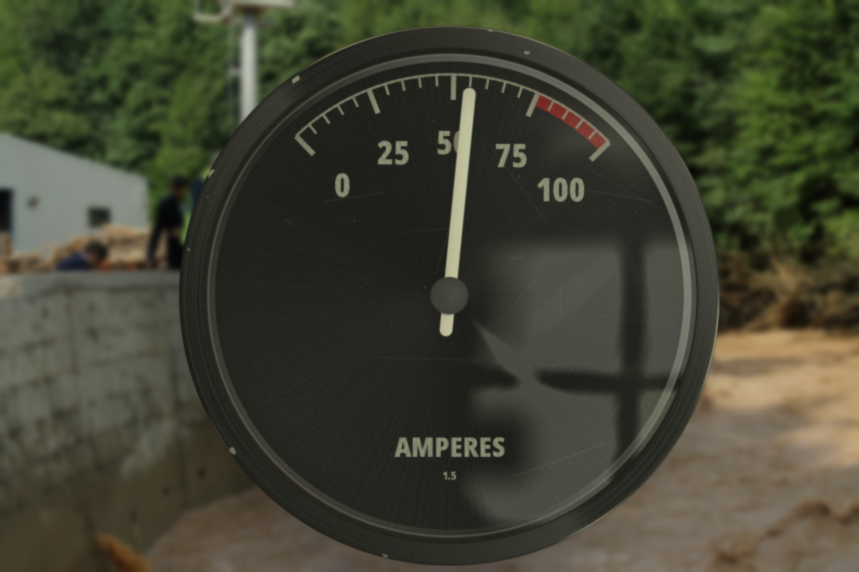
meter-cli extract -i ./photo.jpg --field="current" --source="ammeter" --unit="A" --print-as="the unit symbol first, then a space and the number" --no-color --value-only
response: A 55
